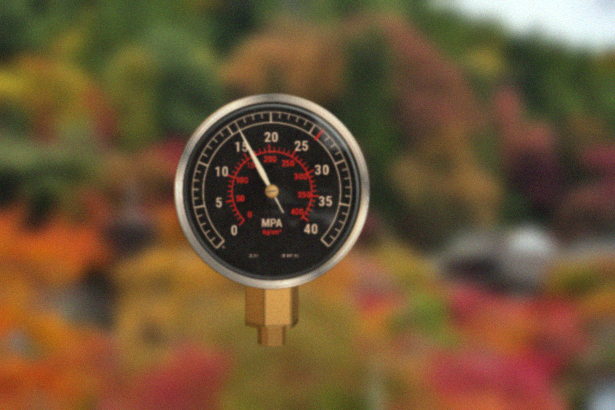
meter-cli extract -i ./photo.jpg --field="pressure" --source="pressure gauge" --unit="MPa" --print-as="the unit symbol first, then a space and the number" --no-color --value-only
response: MPa 16
